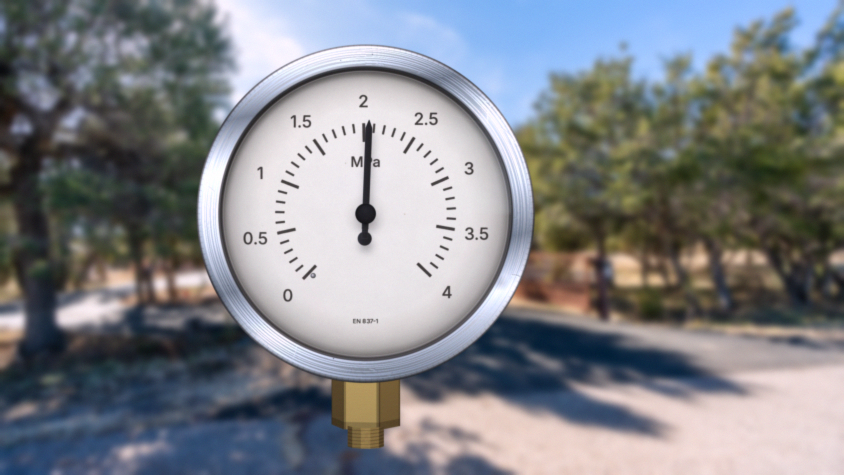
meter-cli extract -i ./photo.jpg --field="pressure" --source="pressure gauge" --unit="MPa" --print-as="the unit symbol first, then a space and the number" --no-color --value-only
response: MPa 2.05
